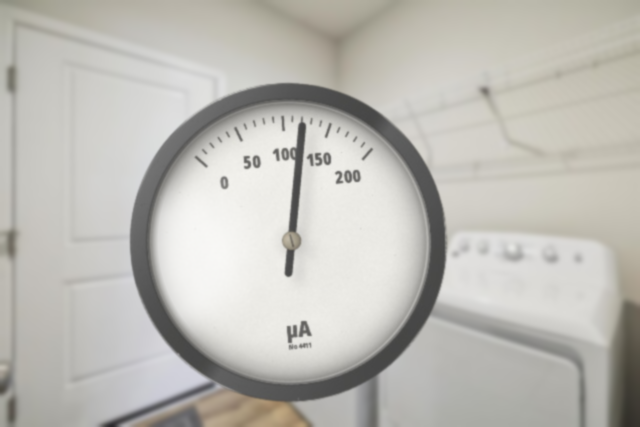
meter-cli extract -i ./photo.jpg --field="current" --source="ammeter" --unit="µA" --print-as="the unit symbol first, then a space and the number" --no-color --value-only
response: µA 120
